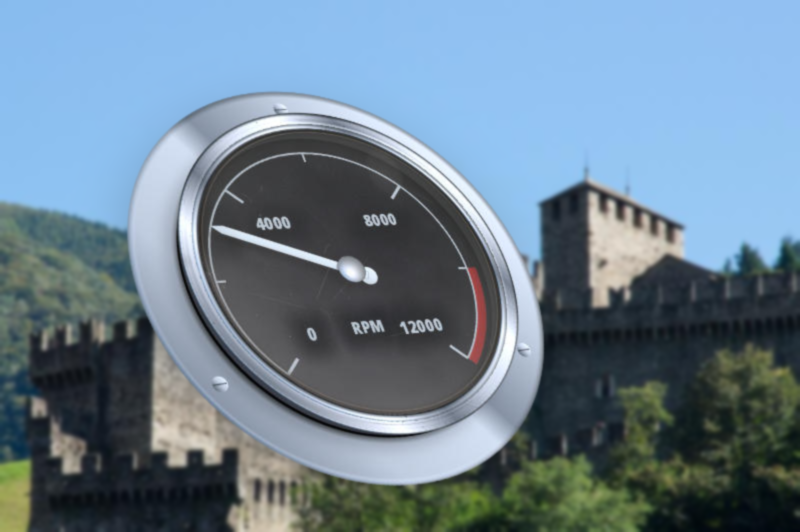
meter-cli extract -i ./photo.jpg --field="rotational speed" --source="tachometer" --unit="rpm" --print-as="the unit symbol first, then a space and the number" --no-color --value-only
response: rpm 3000
